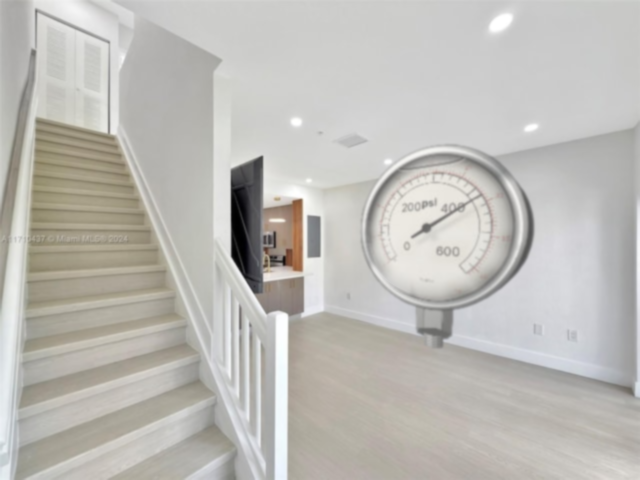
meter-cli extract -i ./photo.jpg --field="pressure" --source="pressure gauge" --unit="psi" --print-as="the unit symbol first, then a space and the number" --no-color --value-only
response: psi 420
